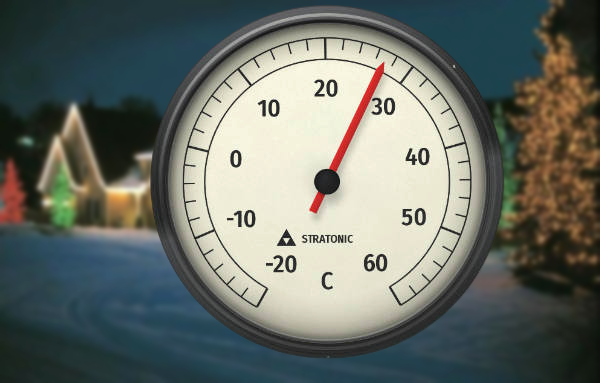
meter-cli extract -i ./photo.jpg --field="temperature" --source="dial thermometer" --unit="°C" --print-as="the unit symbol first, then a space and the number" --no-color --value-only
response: °C 27
